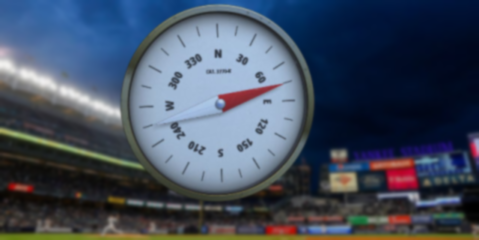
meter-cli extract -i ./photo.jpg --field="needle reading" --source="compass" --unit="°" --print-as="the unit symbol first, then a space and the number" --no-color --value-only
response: ° 75
